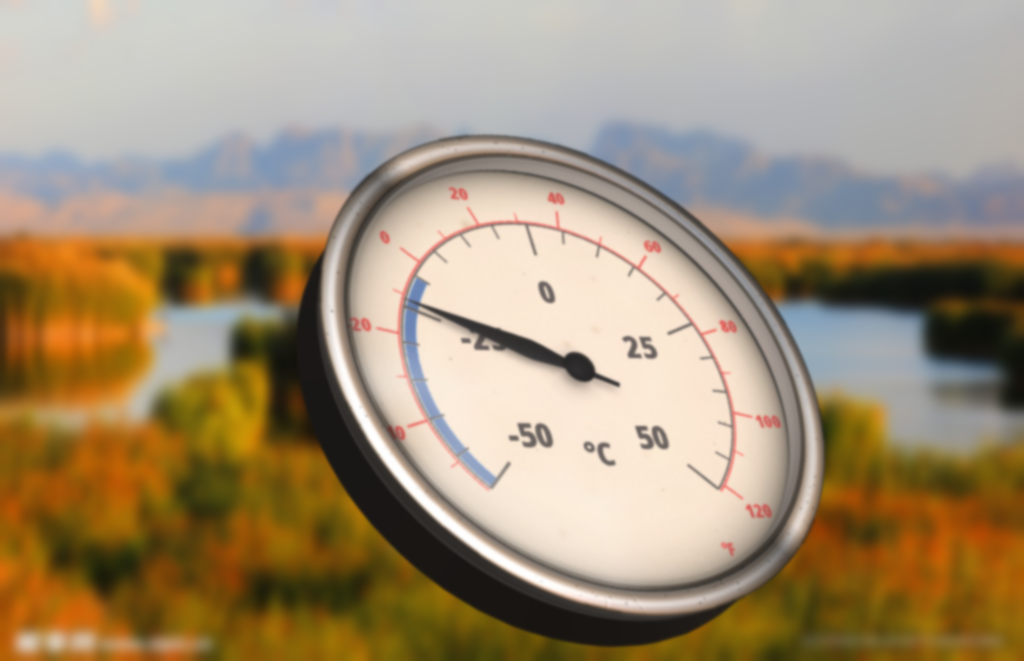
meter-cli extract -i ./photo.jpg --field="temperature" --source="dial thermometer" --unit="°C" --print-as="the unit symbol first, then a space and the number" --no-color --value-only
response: °C -25
